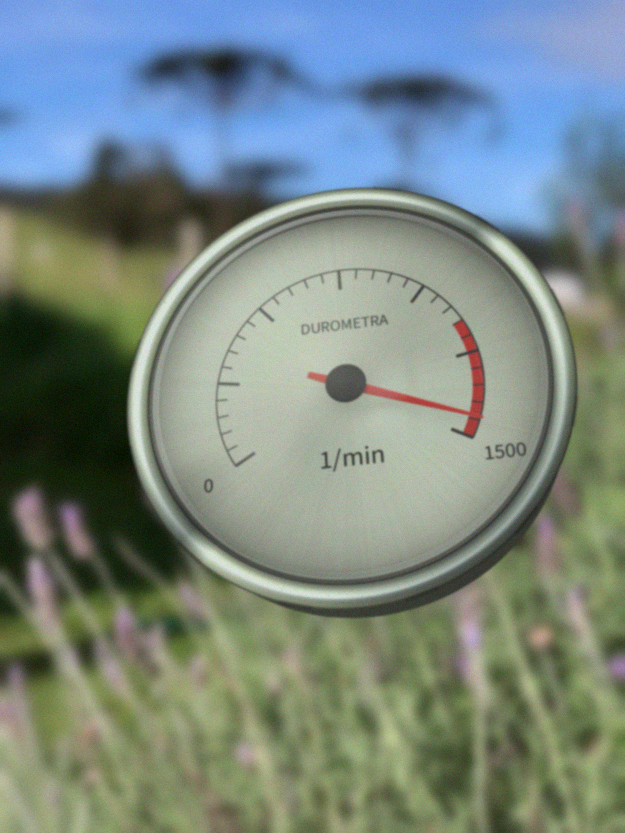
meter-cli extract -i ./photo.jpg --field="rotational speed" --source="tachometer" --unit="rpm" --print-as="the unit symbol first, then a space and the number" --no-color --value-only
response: rpm 1450
